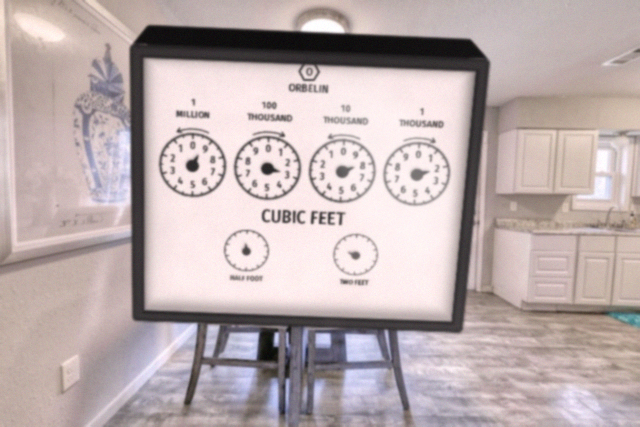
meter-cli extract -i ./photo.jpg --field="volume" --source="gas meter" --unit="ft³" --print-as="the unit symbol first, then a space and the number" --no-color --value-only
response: ft³ 928200
